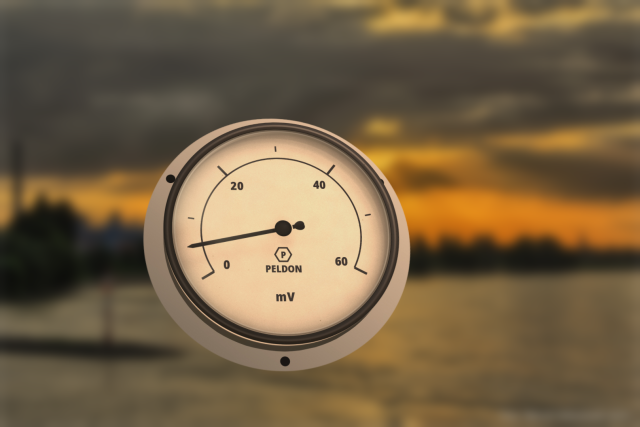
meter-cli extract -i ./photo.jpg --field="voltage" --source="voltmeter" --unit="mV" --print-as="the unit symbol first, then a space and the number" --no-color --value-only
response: mV 5
